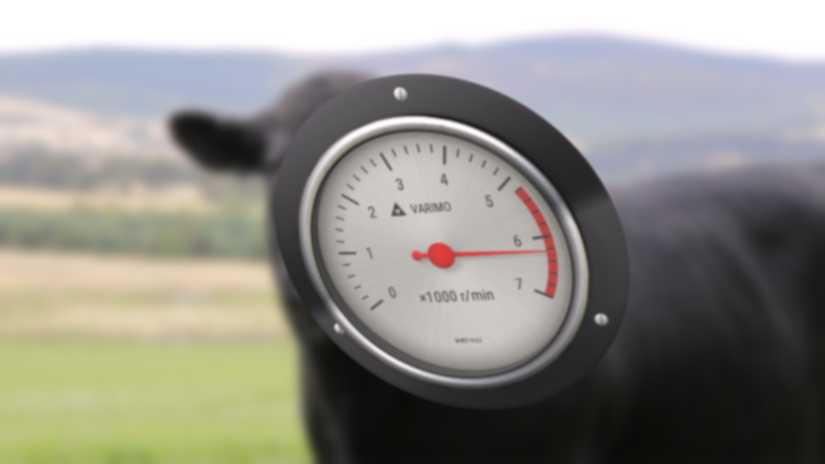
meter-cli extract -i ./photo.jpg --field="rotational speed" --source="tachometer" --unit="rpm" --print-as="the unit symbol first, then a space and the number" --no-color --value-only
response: rpm 6200
